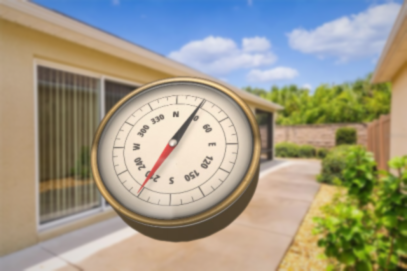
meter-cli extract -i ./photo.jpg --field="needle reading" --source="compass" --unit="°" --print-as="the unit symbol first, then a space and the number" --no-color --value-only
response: ° 210
